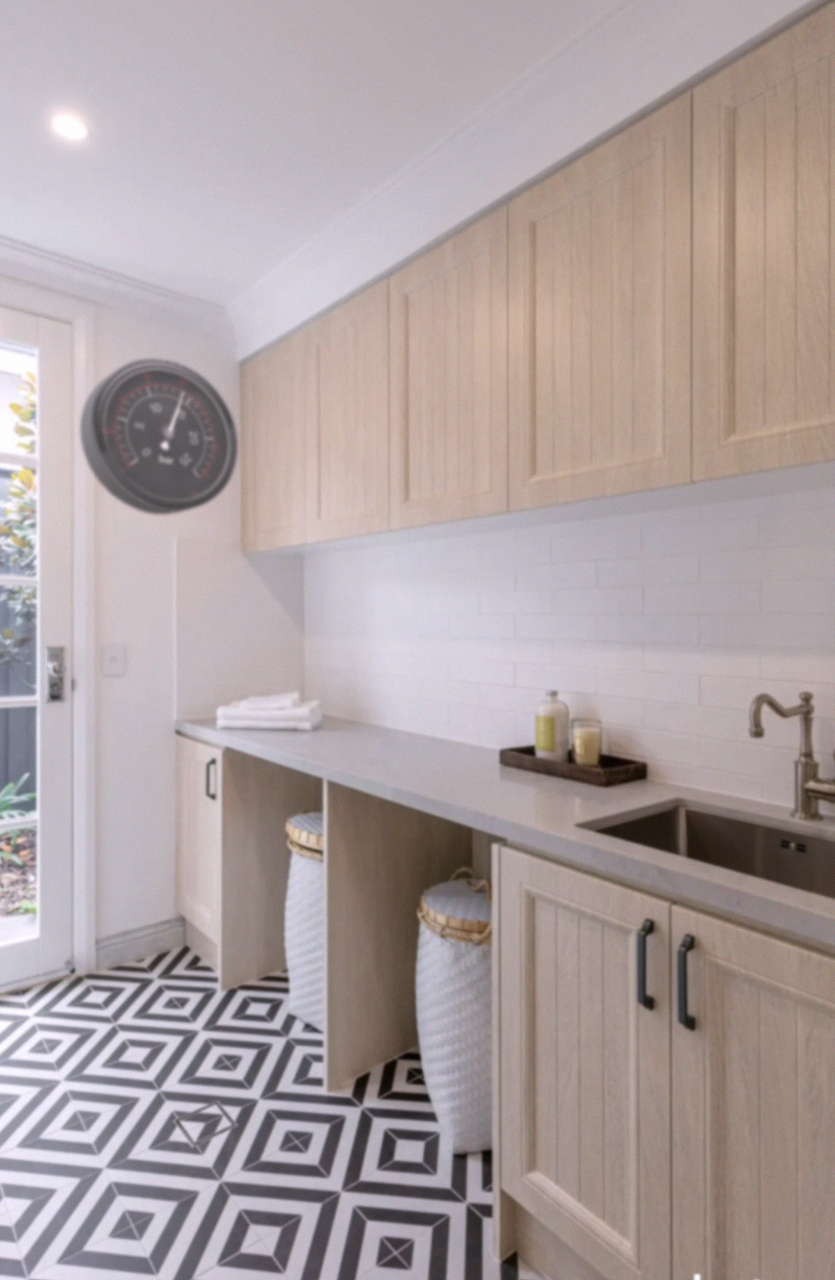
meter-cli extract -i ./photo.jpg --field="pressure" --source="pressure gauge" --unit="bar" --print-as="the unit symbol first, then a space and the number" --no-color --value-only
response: bar 14
